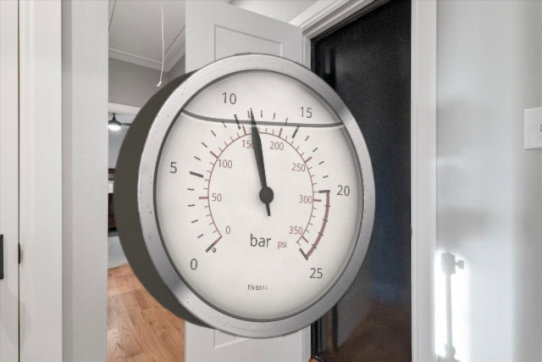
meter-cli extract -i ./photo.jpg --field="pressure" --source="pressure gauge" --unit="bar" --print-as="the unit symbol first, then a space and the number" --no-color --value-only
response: bar 11
